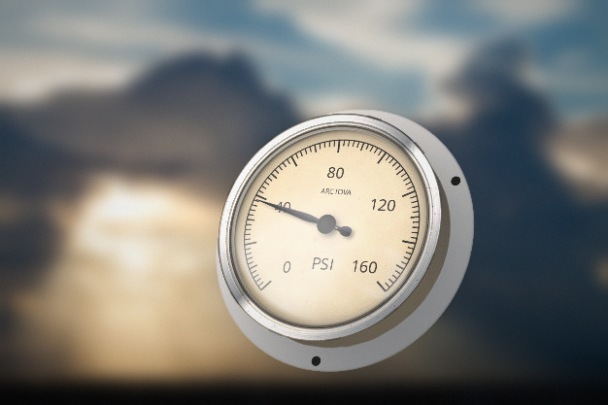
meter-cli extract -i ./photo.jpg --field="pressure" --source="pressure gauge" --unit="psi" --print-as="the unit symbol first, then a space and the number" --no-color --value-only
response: psi 38
